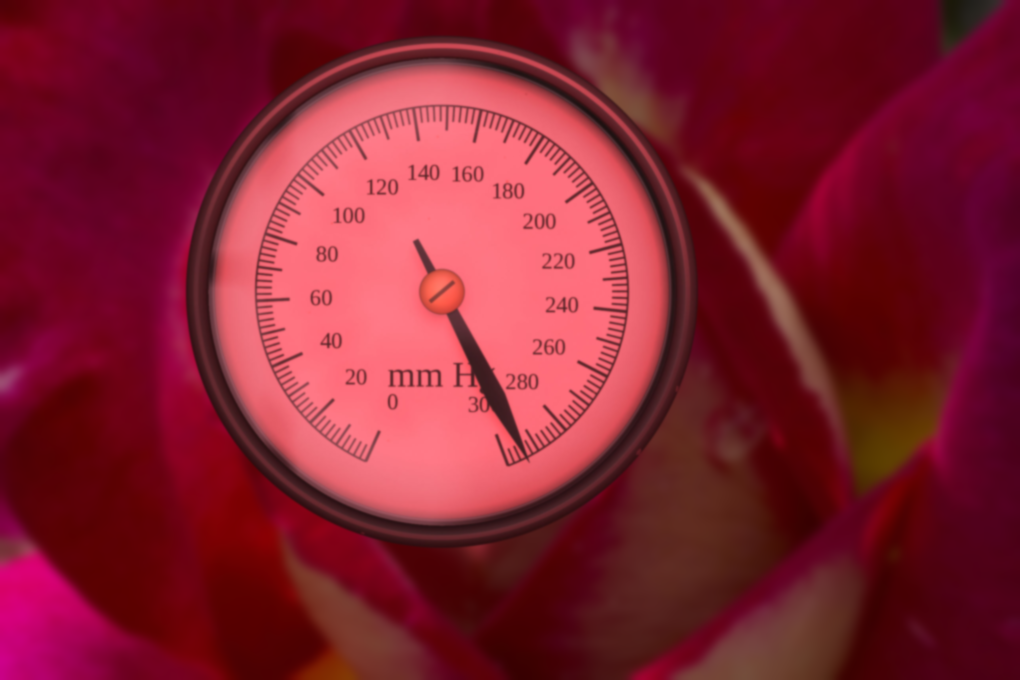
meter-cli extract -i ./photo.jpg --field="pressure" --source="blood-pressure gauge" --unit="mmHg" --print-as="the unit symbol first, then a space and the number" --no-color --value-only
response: mmHg 294
